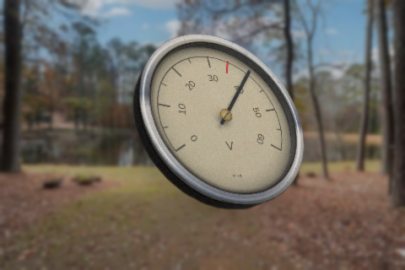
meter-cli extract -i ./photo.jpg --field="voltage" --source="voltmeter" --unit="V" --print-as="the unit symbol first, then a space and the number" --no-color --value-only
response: V 40
